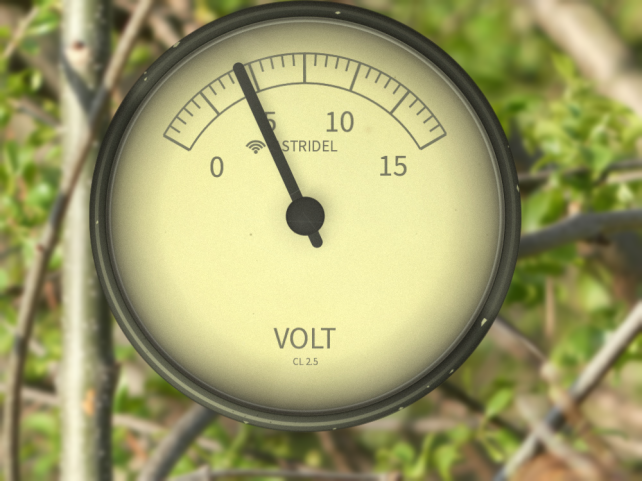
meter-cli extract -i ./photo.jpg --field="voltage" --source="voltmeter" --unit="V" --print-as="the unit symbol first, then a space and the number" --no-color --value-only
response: V 4.5
